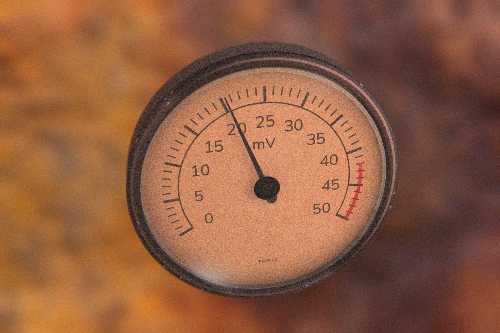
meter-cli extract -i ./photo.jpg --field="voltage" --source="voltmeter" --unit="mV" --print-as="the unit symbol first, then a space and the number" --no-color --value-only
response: mV 20.5
